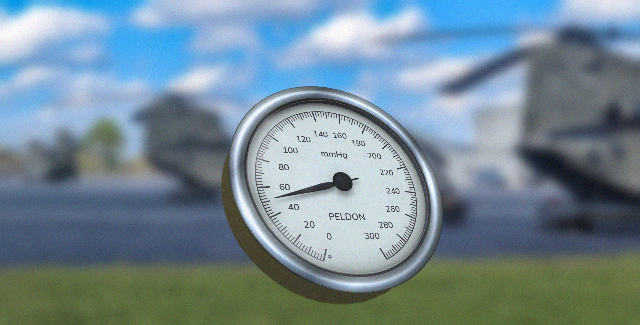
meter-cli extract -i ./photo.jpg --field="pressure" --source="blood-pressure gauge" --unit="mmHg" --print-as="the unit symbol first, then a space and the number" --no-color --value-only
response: mmHg 50
